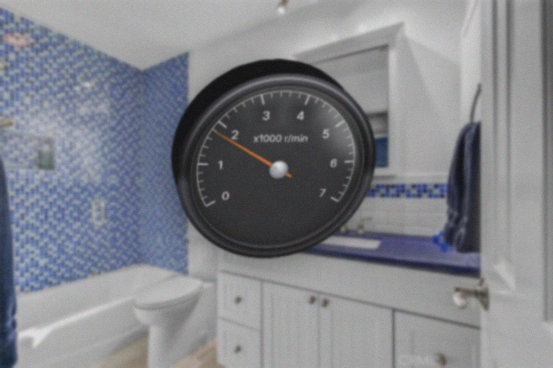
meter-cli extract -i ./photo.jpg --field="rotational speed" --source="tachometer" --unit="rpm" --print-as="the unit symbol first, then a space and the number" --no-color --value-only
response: rpm 1800
